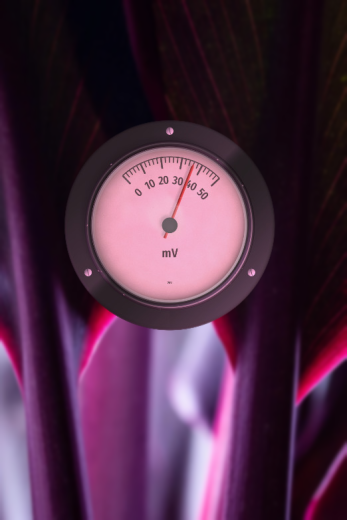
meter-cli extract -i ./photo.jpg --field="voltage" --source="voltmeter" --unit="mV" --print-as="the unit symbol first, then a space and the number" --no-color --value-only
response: mV 36
